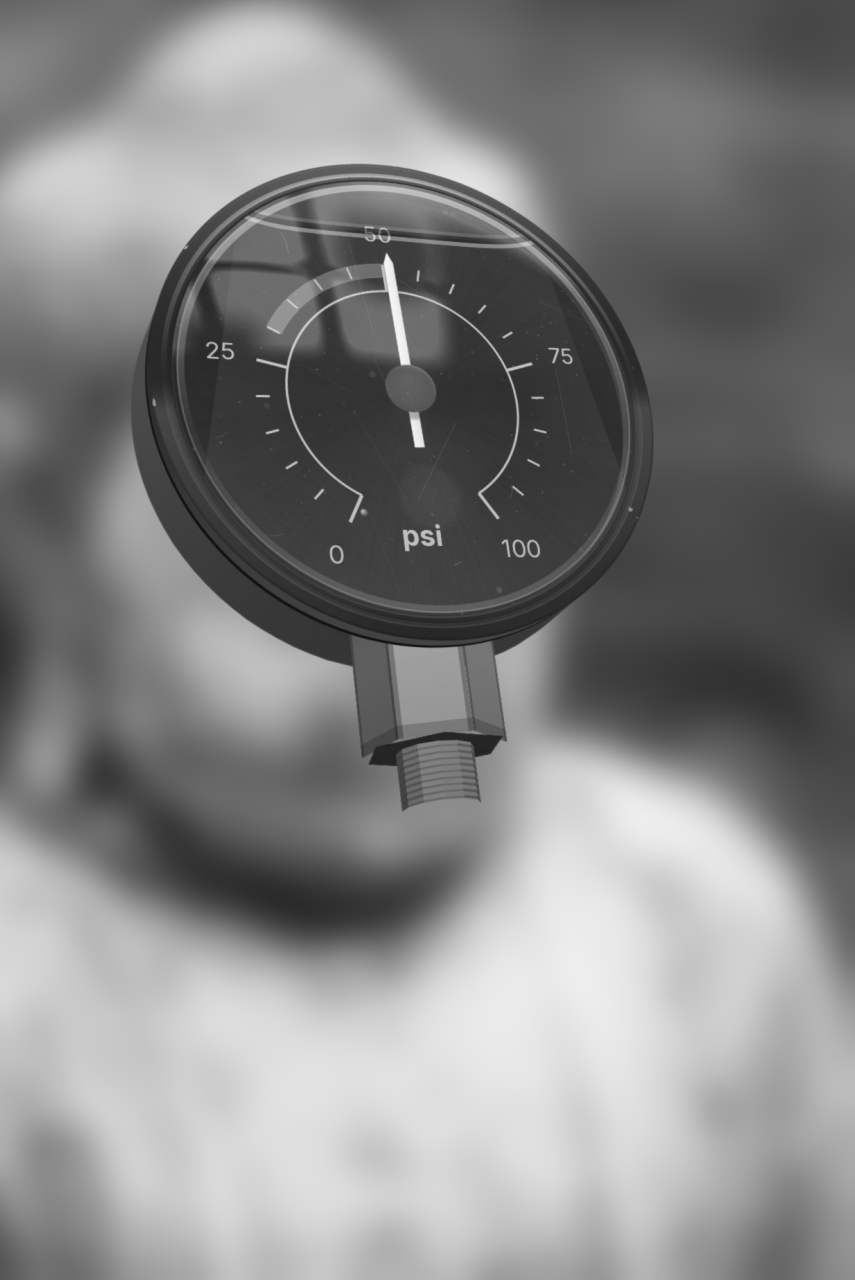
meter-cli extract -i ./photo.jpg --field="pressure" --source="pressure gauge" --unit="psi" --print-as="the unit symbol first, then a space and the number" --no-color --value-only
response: psi 50
